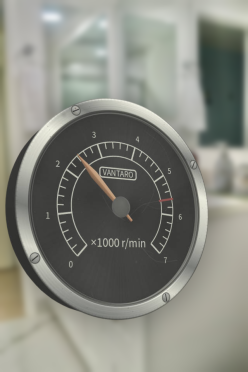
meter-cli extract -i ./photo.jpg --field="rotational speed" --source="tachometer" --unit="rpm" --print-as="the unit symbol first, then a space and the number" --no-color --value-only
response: rpm 2400
